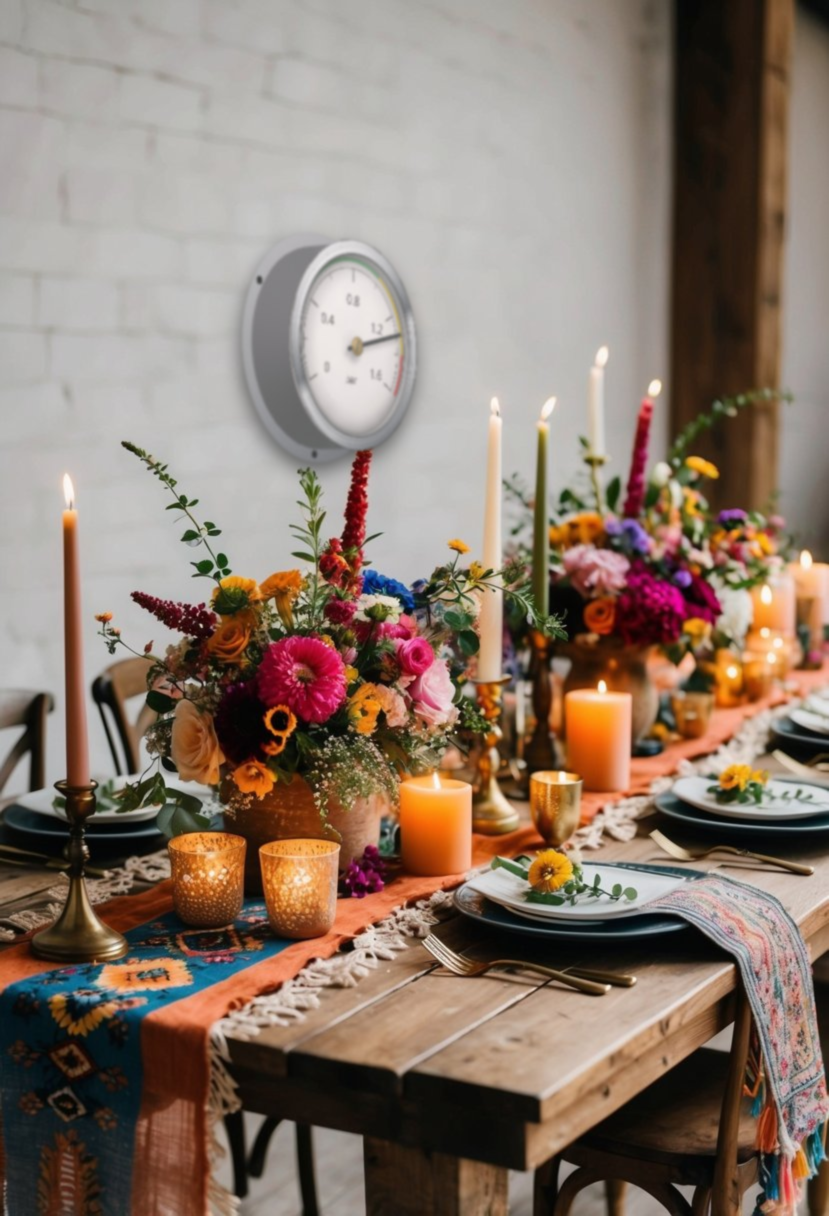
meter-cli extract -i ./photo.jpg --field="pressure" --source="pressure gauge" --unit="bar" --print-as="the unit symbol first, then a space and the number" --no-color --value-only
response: bar 1.3
